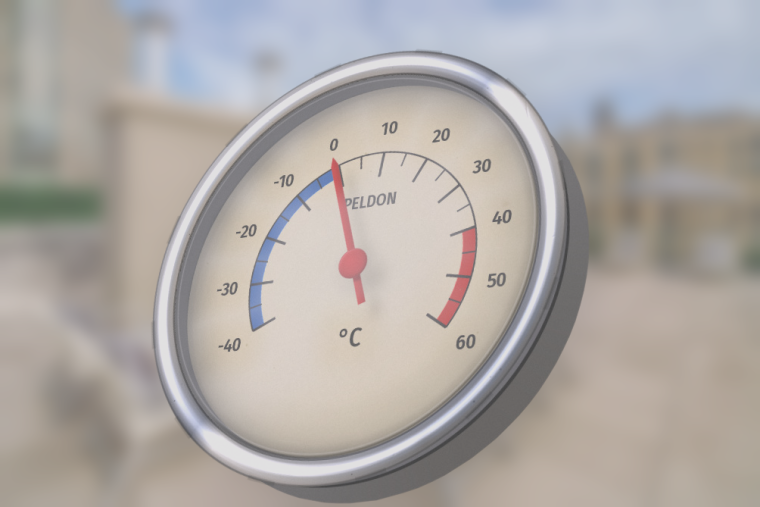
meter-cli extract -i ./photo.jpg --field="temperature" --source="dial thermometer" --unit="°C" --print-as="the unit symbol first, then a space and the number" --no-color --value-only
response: °C 0
